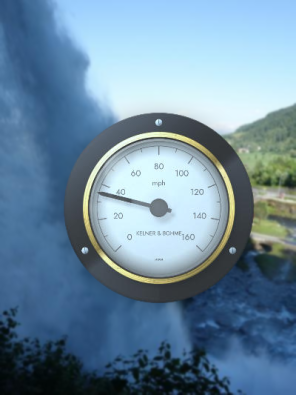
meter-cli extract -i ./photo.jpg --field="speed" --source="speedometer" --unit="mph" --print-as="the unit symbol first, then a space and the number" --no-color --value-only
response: mph 35
